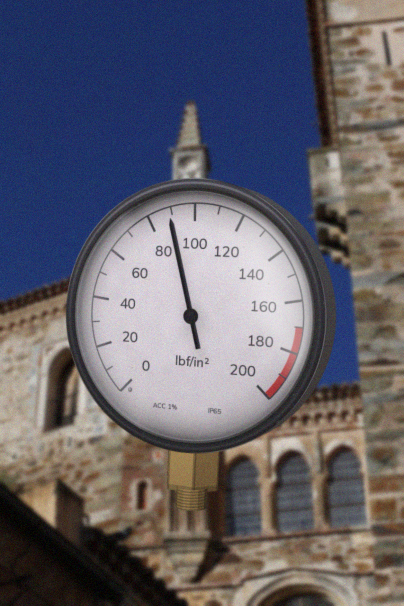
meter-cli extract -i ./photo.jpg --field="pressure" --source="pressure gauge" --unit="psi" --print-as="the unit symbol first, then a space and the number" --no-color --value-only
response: psi 90
